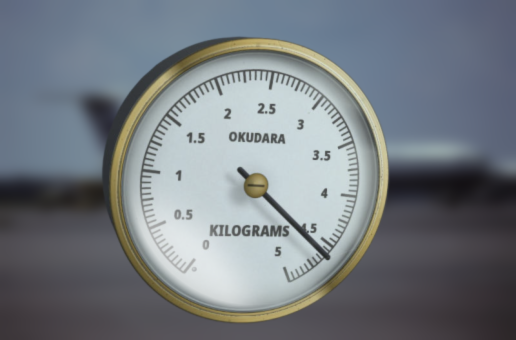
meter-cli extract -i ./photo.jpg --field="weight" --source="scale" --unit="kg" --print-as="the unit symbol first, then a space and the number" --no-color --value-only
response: kg 4.6
